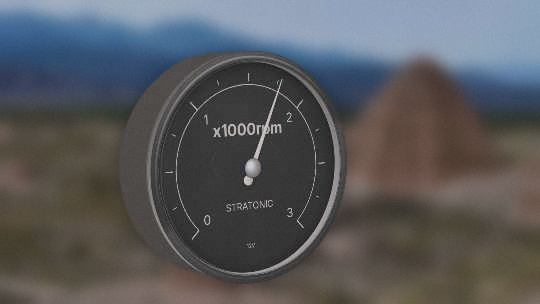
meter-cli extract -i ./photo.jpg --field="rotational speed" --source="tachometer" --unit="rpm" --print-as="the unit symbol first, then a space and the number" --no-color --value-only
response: rpm 1750
